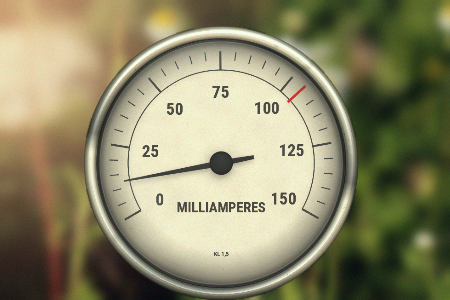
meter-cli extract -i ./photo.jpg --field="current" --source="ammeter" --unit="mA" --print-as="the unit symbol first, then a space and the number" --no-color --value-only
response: mA 12.5
